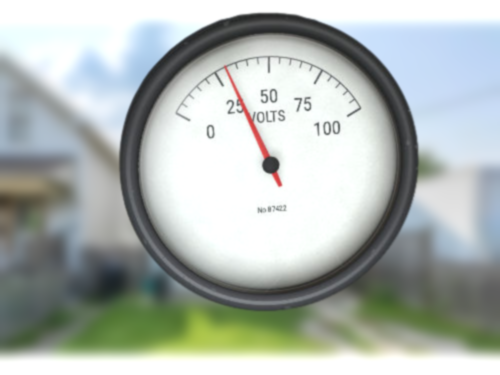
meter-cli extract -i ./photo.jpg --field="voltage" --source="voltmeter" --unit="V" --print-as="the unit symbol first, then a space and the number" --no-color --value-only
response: V 30
